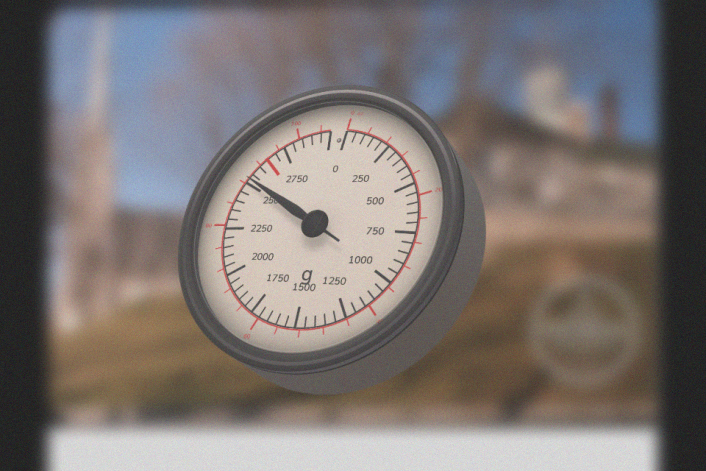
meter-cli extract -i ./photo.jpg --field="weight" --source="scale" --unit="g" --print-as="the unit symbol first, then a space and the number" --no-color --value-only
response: g 2525
